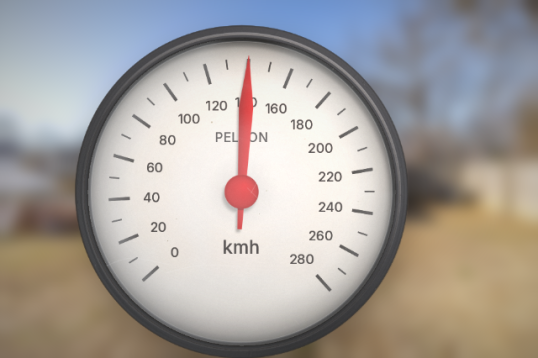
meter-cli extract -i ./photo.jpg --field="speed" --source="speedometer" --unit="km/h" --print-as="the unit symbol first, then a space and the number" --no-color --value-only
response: km/h 140
